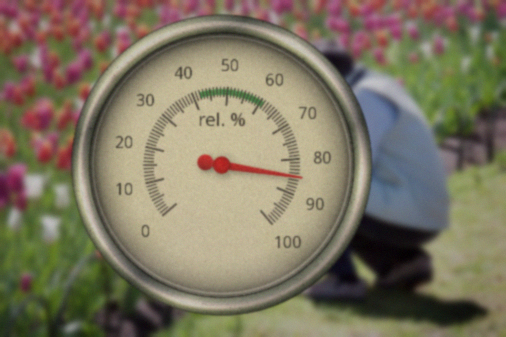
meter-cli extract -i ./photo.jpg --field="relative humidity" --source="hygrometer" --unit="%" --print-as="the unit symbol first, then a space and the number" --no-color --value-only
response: % 85
